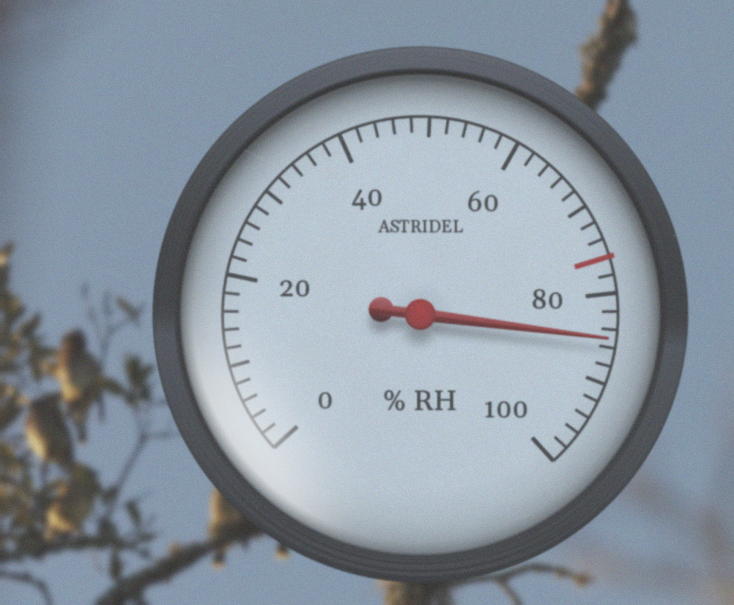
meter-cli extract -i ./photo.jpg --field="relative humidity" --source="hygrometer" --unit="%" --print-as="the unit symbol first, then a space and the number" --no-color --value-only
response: % 85
